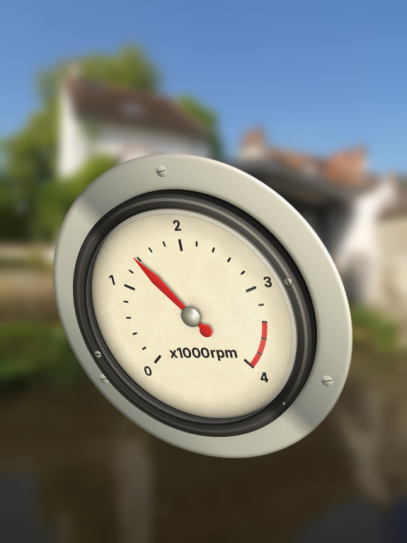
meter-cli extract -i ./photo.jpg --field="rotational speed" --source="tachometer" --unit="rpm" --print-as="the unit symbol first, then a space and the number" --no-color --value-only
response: rpm 1400
